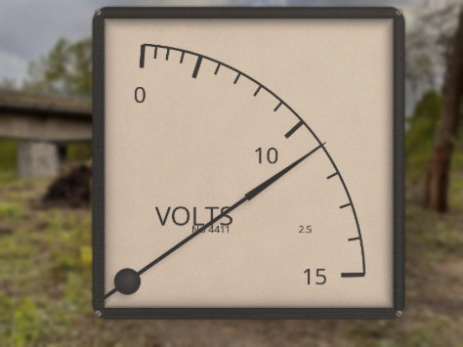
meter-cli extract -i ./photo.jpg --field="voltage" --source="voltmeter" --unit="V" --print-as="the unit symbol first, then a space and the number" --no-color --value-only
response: V 11
